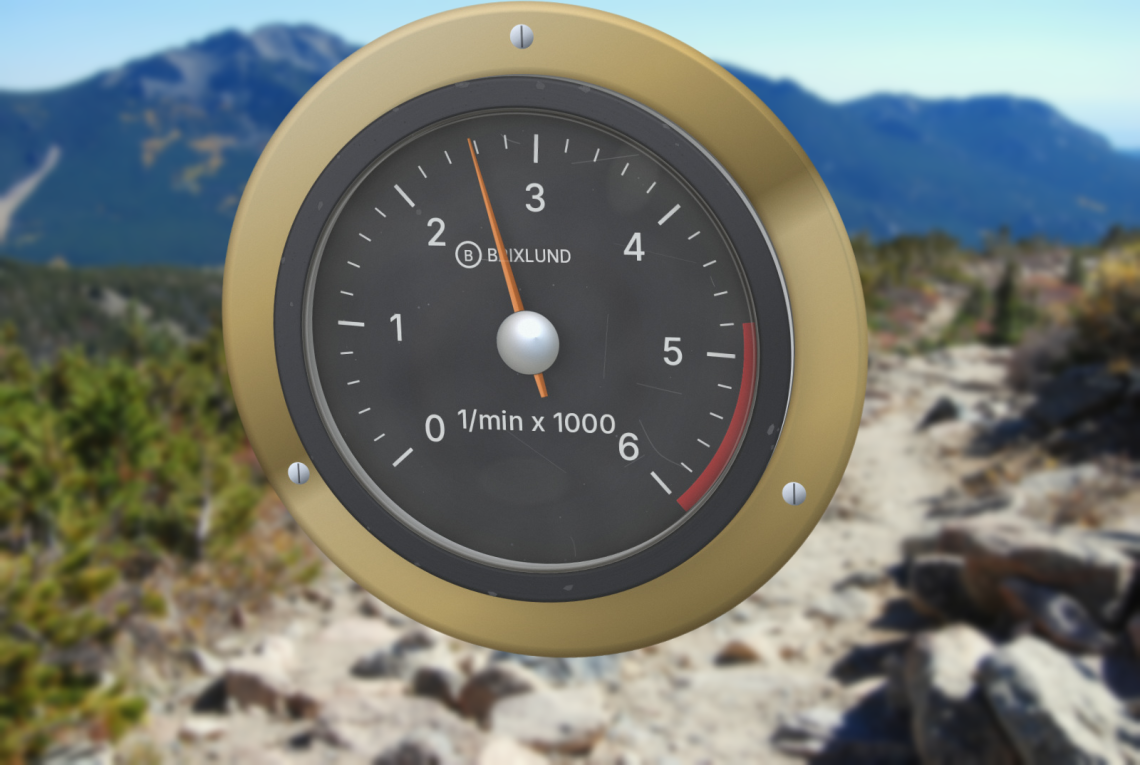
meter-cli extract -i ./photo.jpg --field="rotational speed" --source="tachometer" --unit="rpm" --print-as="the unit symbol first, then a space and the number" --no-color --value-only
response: rpm 2600
